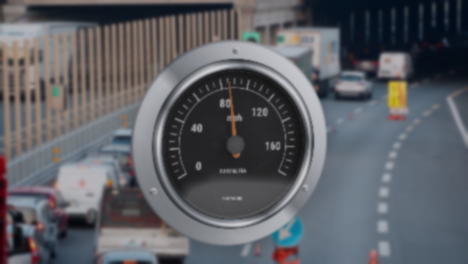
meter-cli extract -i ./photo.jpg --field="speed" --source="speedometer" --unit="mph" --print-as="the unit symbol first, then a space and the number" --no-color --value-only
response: mph 85
